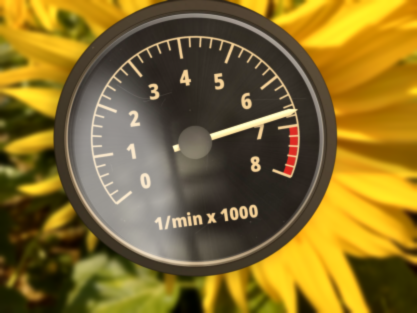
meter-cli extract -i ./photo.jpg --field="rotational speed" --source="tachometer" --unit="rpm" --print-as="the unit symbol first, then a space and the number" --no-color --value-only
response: rpm 6700
